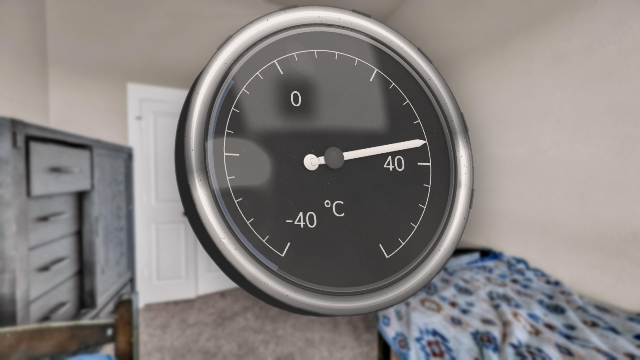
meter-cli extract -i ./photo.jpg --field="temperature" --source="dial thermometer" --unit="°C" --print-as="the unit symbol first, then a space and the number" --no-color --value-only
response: °C 36
